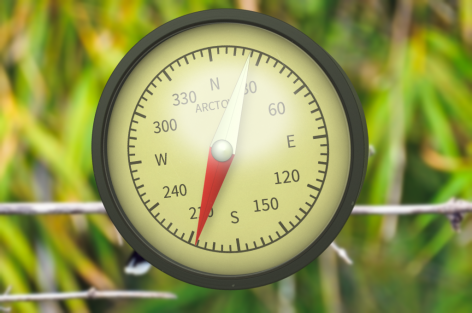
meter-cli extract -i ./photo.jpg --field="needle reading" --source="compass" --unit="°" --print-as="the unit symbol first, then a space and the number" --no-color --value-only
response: ° 205
